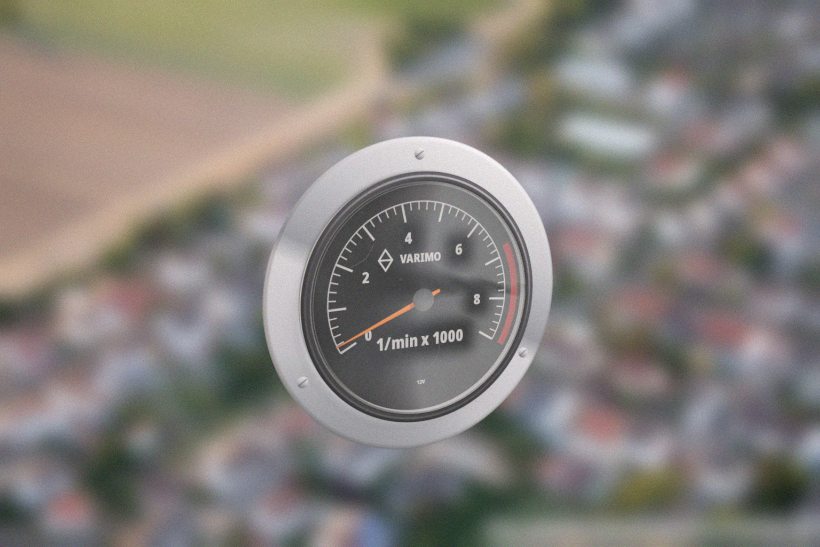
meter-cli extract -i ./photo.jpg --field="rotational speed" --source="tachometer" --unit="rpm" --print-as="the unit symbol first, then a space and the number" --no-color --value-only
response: rpm 200
